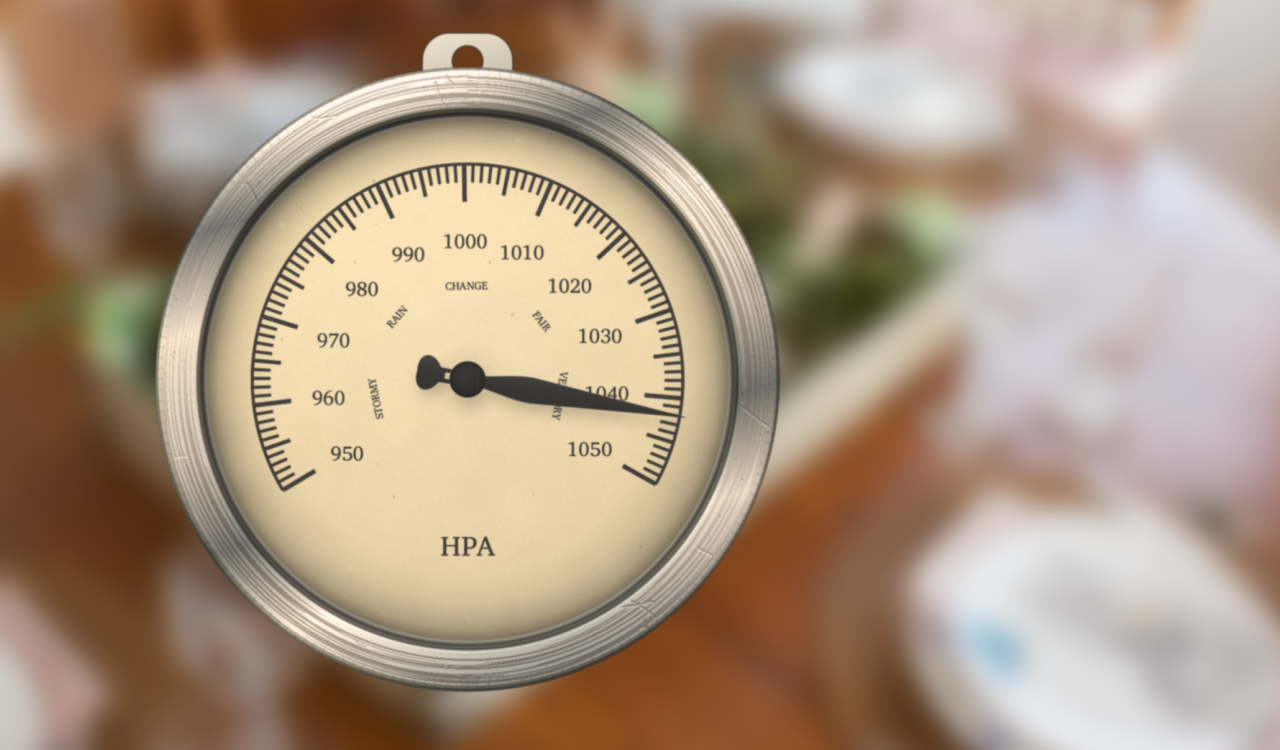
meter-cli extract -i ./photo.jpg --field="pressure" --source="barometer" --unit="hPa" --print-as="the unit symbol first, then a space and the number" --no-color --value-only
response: hPa 1042
